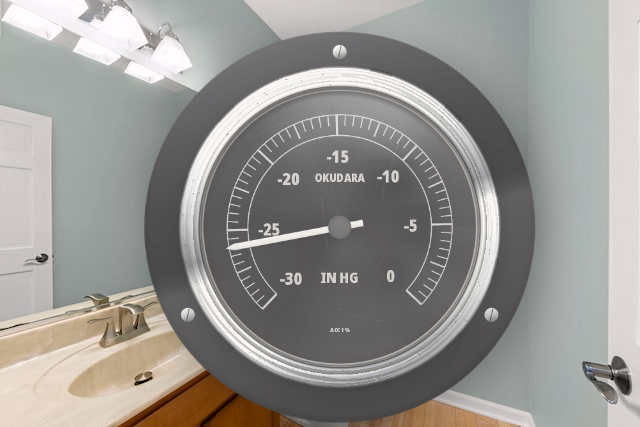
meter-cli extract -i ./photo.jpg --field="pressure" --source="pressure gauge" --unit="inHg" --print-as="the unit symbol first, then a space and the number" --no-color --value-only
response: inHg -26
